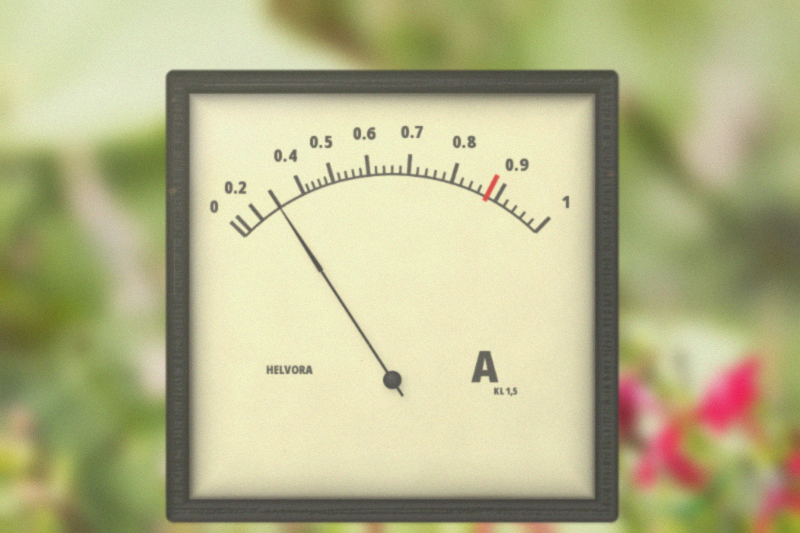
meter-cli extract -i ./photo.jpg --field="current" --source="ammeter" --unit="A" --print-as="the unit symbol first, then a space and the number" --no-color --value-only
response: A 0.3
